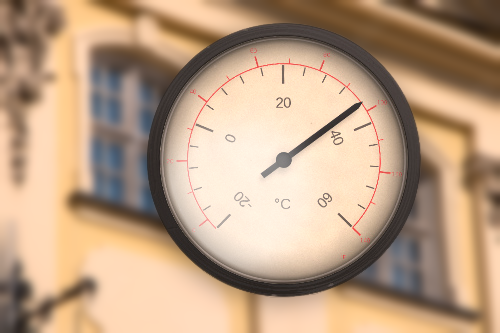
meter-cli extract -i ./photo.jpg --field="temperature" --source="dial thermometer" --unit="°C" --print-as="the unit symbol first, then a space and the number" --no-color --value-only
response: °C 36
